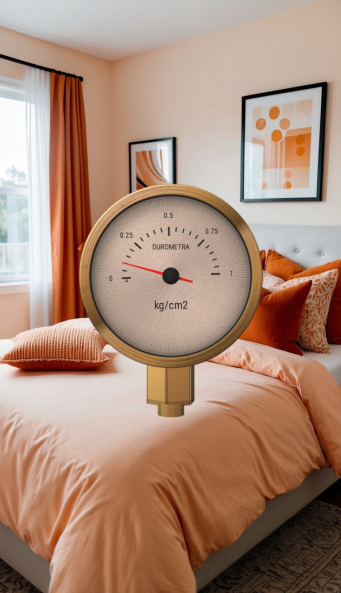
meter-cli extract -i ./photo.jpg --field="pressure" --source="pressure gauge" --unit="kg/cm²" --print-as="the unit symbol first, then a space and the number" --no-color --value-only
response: kg/cm² 0.1
